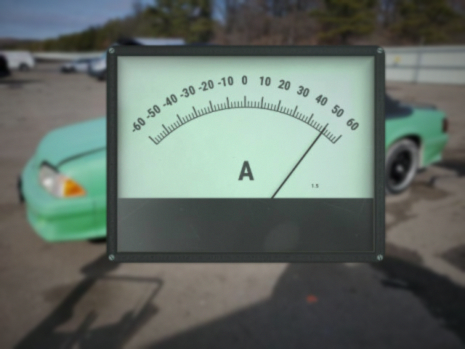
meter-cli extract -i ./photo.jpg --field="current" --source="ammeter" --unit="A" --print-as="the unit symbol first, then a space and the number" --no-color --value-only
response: A 50
